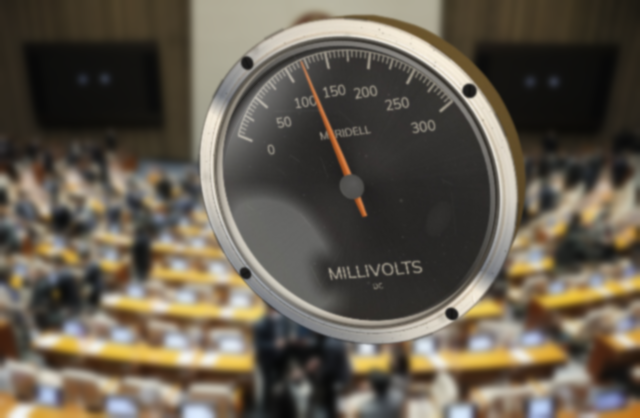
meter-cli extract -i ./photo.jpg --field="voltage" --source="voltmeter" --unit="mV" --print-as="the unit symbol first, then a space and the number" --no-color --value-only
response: mV 125
